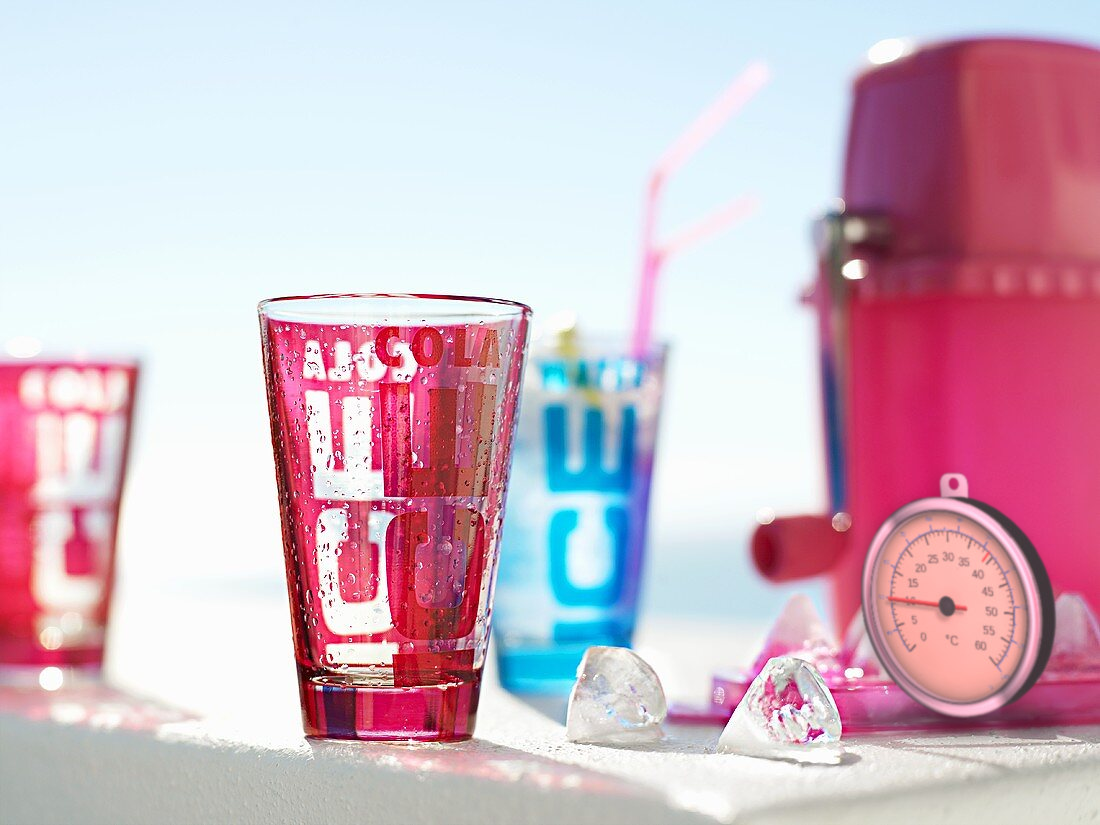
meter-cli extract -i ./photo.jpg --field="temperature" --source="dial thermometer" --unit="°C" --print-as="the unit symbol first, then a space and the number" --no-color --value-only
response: °C 10
